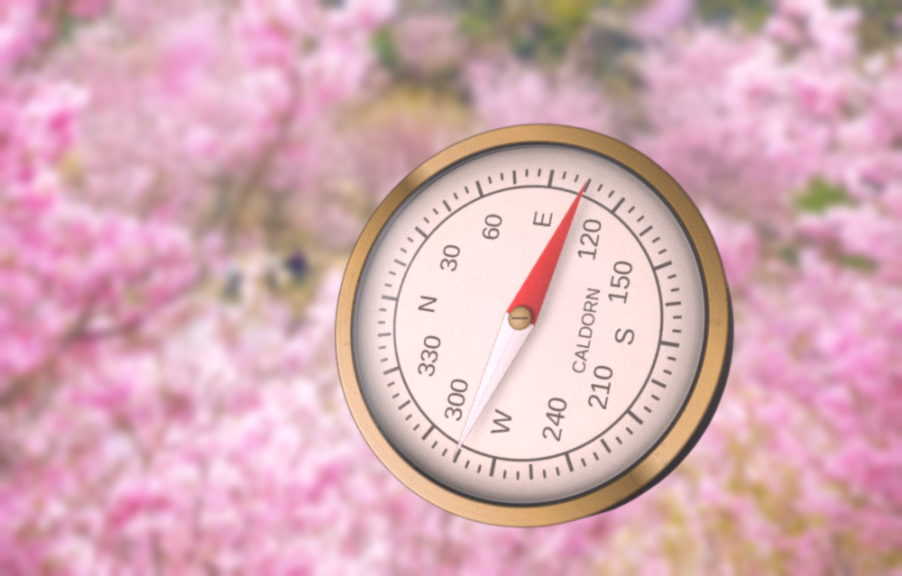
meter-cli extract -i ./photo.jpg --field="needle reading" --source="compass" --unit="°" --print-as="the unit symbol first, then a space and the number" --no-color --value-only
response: ° 105
